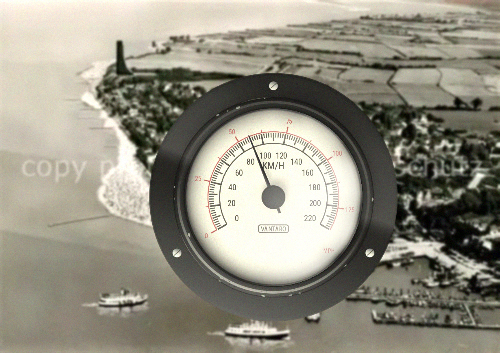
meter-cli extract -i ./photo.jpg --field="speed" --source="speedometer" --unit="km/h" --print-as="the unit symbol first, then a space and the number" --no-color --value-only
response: km/h 90
